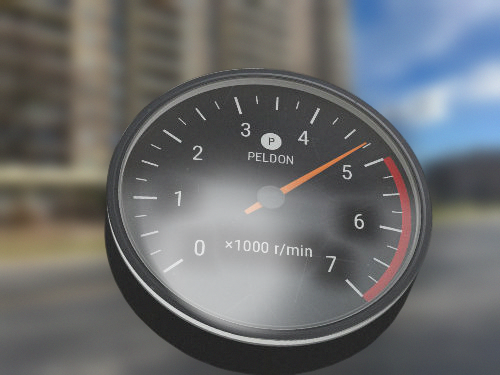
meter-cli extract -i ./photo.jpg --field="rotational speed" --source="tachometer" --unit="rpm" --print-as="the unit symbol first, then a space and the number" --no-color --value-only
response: rpm 4750
